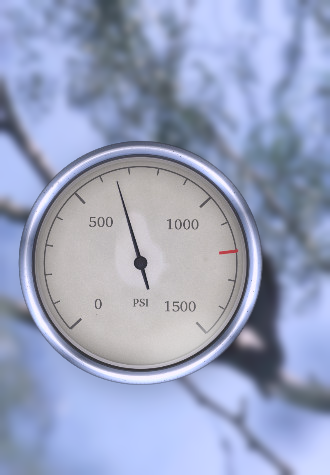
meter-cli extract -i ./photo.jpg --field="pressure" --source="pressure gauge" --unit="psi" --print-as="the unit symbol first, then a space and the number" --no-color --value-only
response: psi 650
